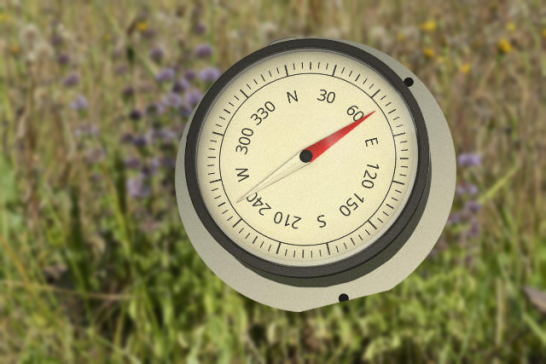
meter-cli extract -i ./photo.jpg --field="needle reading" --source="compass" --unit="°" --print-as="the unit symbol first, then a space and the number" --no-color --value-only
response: ° 70
